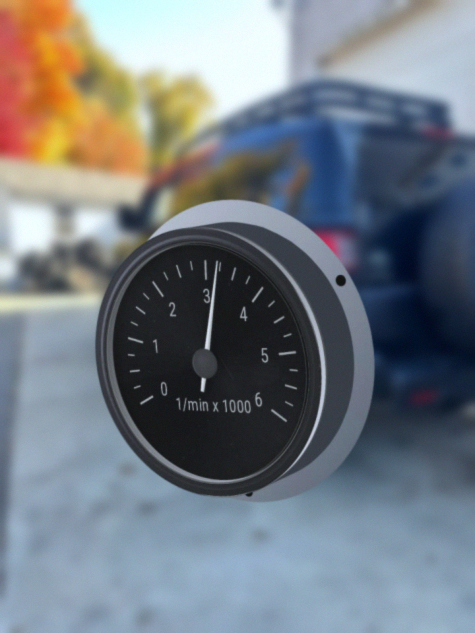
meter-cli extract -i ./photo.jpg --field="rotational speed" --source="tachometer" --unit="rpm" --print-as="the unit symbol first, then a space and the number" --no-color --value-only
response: rpm 3250
